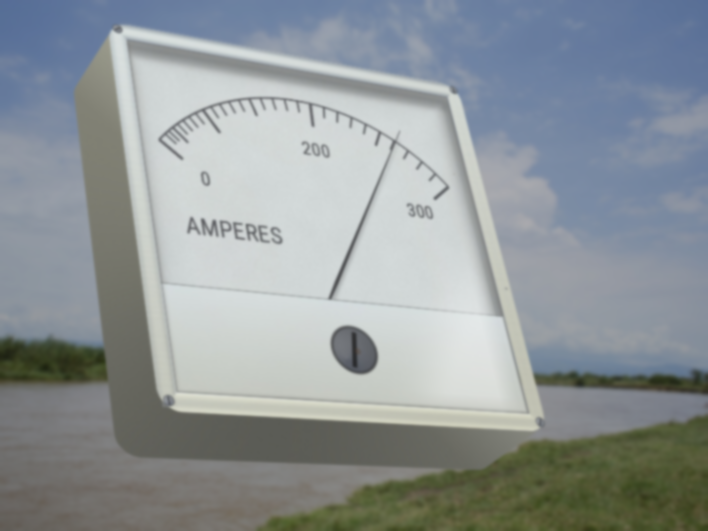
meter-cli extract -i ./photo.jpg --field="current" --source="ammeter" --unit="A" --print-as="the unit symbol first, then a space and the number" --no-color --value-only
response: A 260
